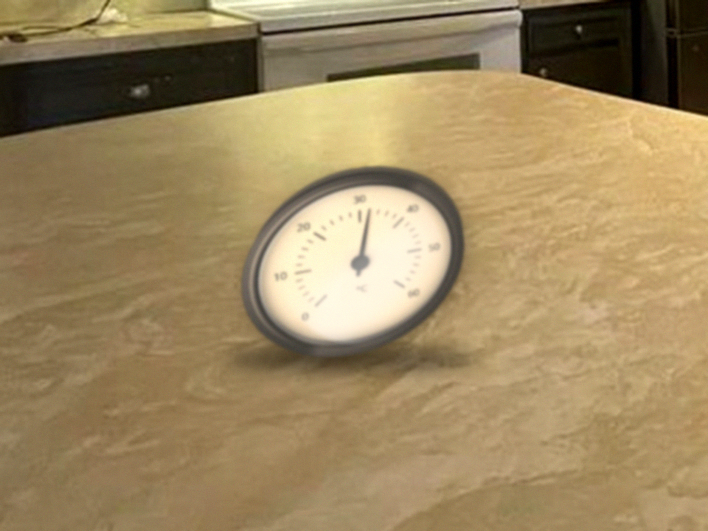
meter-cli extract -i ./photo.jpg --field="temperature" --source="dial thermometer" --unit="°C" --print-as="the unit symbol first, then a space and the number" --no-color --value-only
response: °C 32
